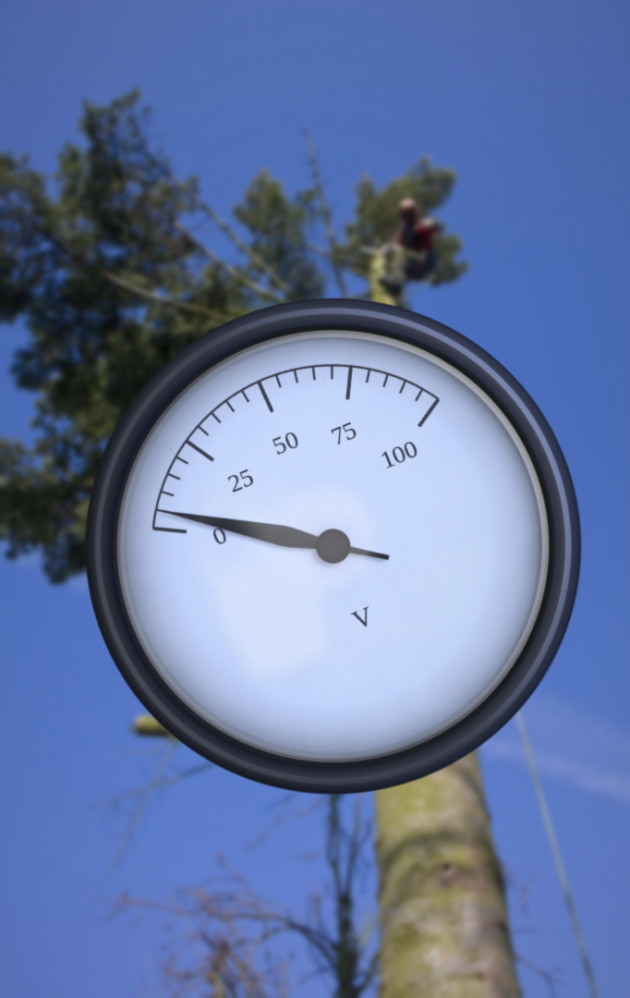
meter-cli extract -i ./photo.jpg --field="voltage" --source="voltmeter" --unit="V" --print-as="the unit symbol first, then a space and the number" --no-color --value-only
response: V 5
